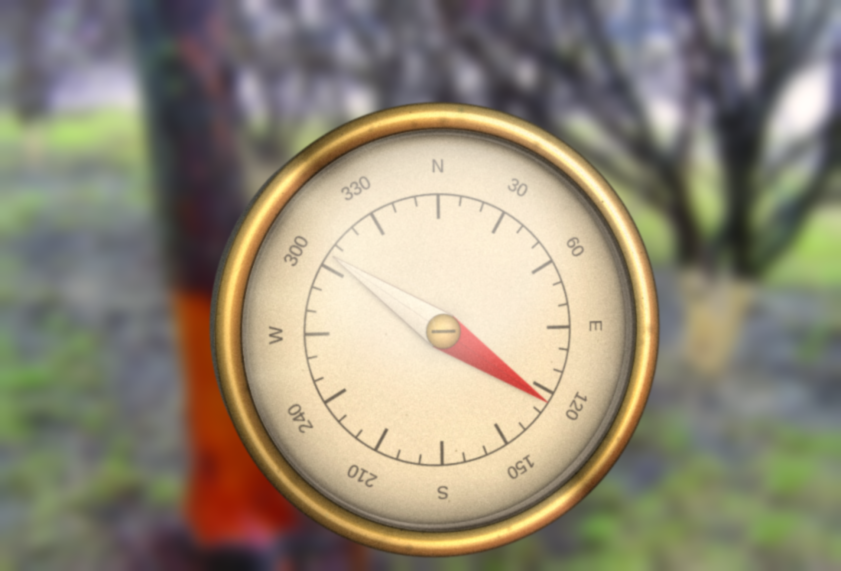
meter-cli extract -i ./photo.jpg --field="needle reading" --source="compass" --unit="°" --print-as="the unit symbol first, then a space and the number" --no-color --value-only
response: ° 125
